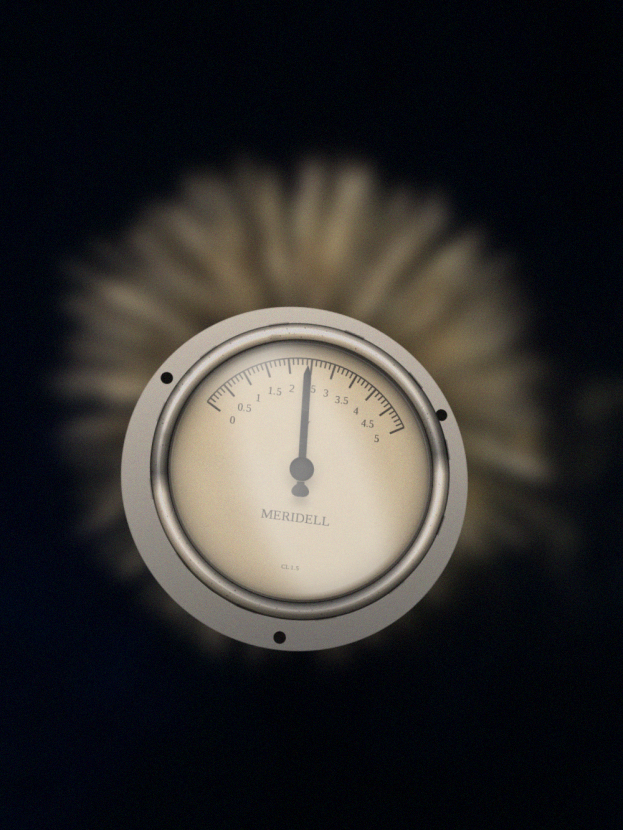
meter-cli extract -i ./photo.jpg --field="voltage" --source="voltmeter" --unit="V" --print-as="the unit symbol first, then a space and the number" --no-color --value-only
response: V 2.4
